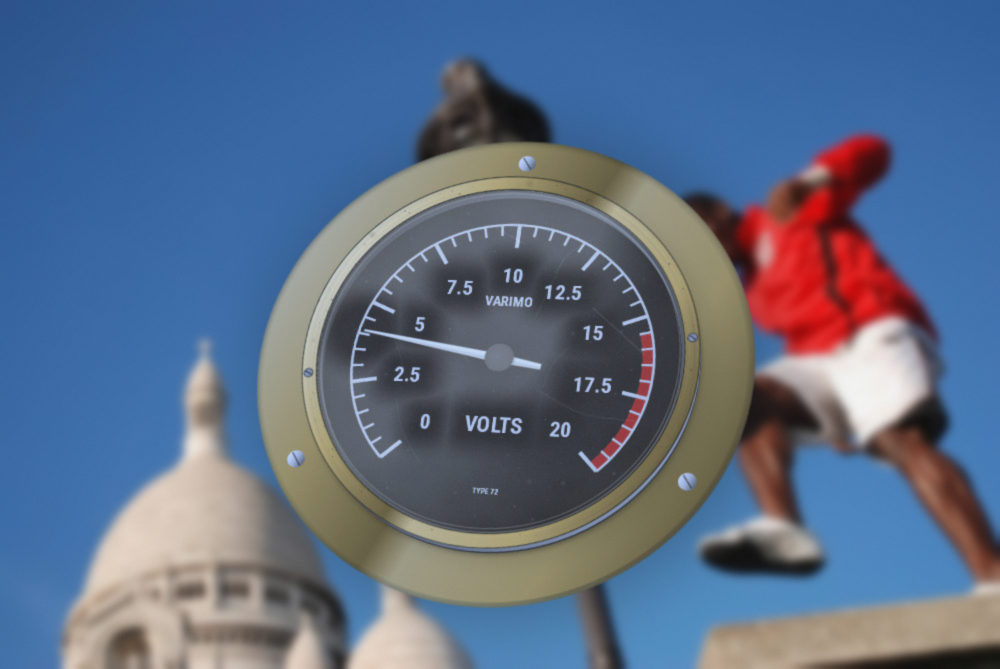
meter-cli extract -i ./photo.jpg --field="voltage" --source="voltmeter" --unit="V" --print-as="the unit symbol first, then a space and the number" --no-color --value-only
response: V 4
